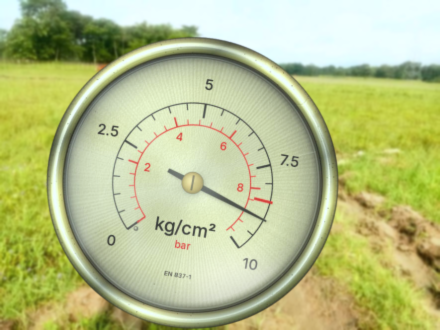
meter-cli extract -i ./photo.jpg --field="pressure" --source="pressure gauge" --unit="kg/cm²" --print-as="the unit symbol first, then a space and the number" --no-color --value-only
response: kg/cm² 9
